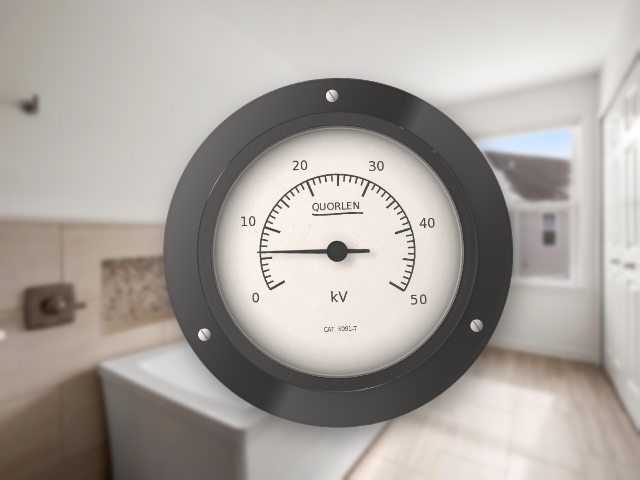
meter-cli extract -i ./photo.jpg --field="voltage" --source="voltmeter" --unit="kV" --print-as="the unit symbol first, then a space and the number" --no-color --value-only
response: kV 6
